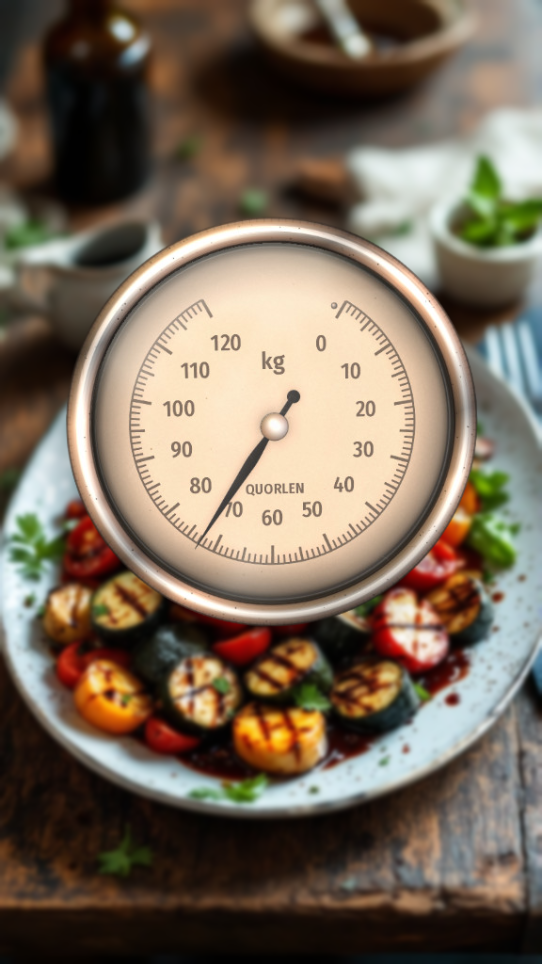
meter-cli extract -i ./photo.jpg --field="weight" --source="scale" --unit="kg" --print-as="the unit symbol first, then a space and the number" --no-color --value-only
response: kg 73
